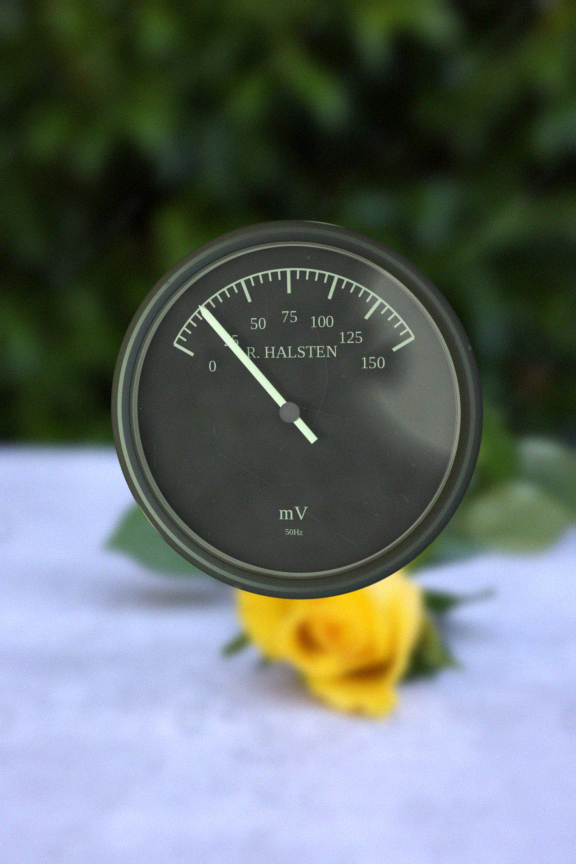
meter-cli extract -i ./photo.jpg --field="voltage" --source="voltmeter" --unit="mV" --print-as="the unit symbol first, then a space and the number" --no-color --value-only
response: mV 25
